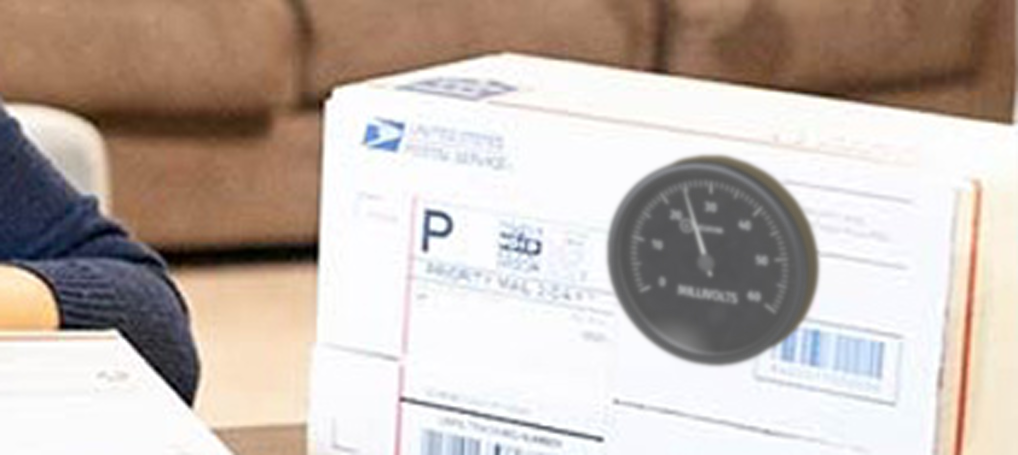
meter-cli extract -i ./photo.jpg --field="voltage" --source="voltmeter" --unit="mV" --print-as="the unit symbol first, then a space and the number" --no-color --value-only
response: mV 25
